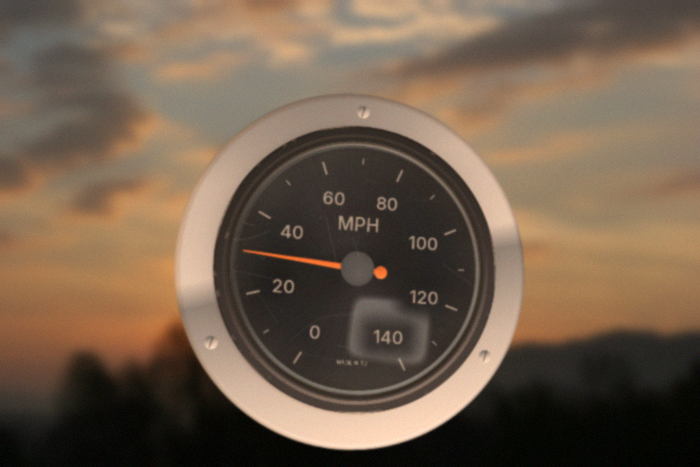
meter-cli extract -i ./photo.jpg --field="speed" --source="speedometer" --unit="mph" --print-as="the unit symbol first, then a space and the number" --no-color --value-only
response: mph 30
